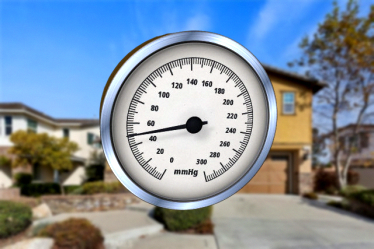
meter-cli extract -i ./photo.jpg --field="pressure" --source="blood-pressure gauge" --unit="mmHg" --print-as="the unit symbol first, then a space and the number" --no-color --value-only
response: mmHg 50
